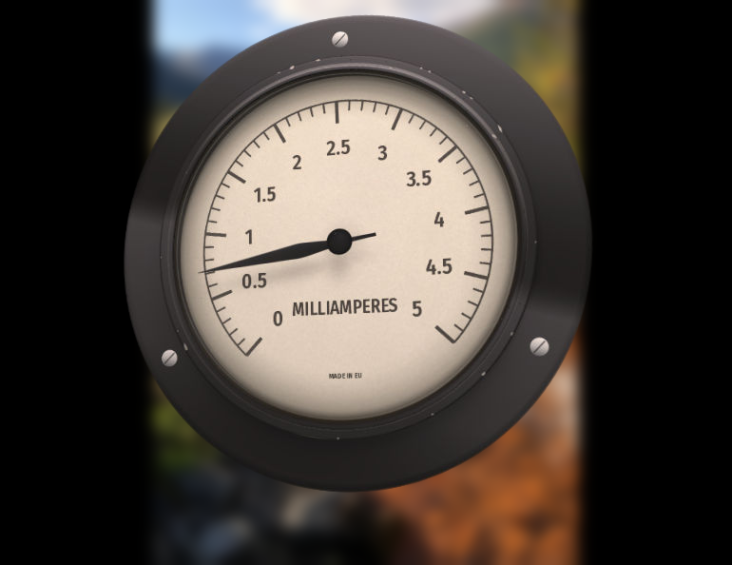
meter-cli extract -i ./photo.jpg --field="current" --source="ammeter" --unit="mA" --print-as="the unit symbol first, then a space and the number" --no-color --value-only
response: mA 0.7
